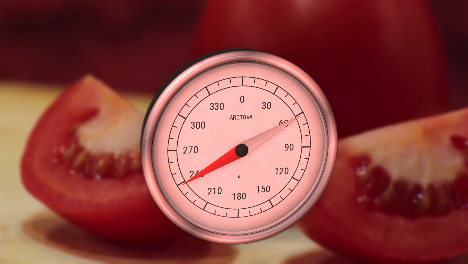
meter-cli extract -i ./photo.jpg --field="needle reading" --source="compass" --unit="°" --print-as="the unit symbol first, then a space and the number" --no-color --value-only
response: ° 240
